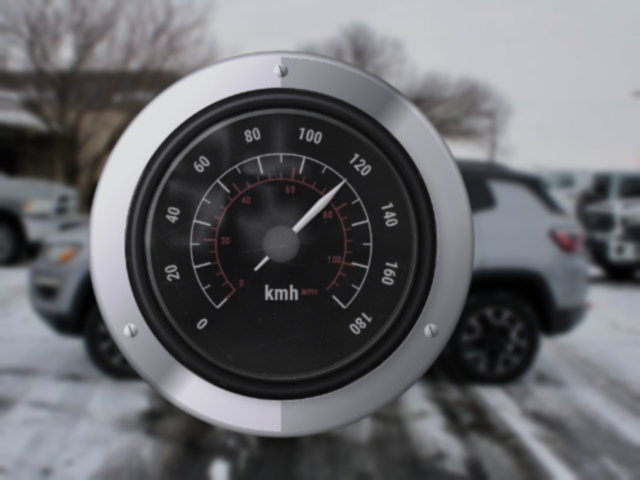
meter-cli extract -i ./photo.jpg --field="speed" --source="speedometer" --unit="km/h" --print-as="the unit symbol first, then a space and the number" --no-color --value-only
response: km/h 120
